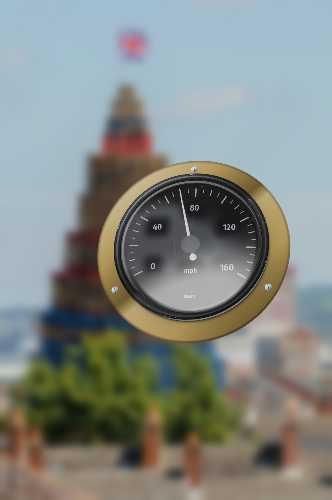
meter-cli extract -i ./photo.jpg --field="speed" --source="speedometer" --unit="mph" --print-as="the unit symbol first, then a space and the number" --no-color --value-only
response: mph 70
